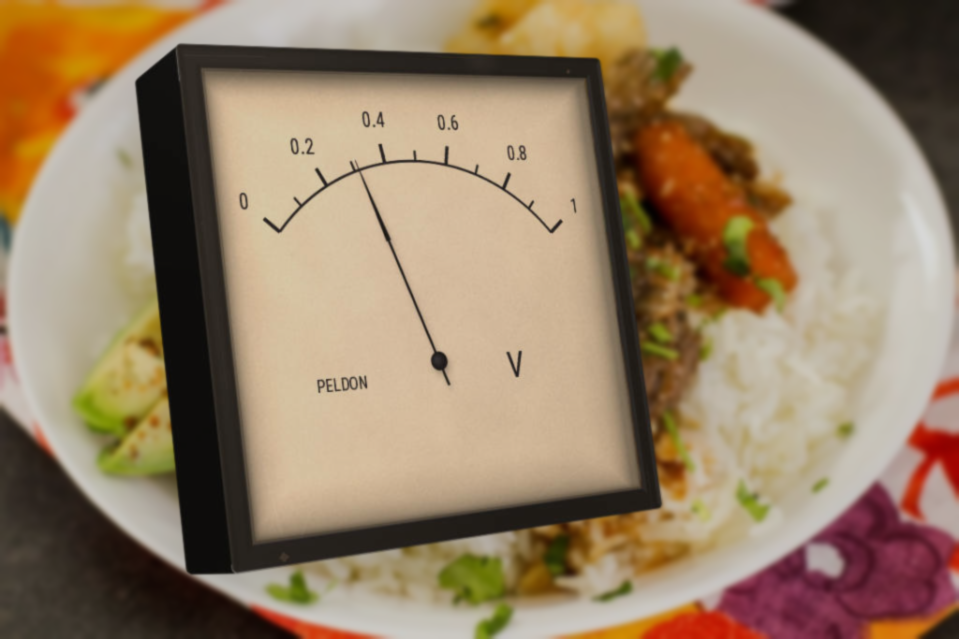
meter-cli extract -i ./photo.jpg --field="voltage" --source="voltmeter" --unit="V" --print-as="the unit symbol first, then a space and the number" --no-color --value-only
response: V 0.3
